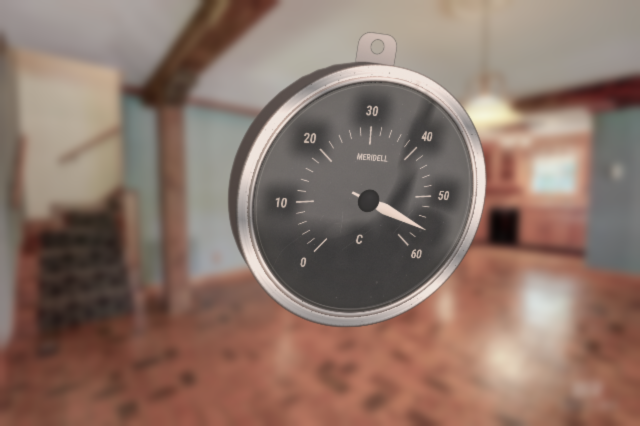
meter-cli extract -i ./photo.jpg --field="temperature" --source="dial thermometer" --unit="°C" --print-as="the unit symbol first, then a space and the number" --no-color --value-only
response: °C 56
